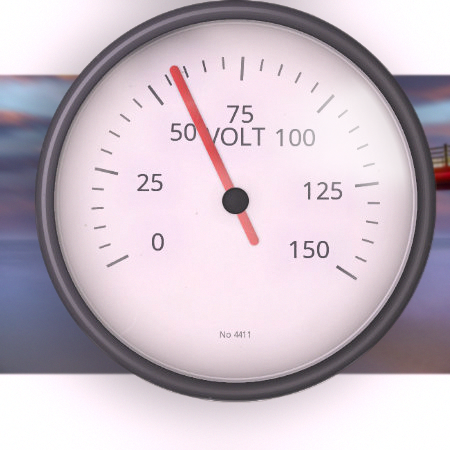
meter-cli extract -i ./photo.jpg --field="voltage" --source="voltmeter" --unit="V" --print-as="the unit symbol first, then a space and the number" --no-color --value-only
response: V 57.5
